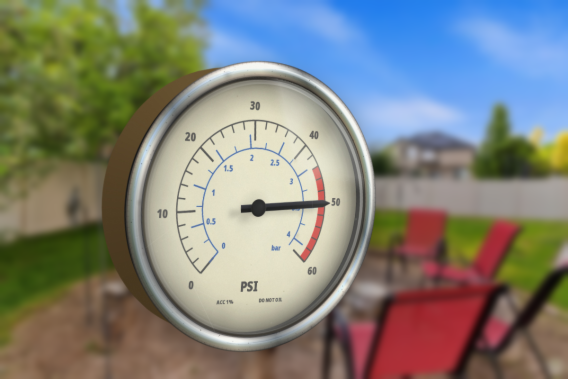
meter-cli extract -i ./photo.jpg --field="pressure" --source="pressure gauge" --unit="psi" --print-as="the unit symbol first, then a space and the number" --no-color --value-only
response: psi 50
